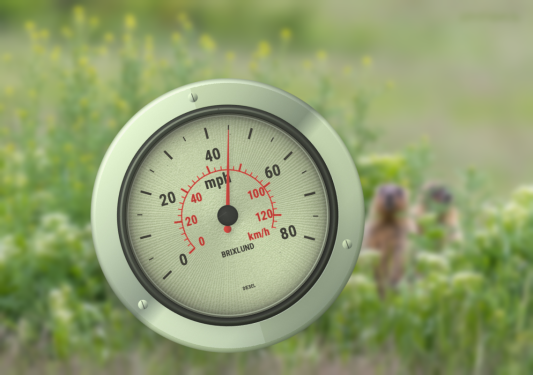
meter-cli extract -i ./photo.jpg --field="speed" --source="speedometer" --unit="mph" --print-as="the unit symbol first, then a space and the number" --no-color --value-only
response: mph 45
